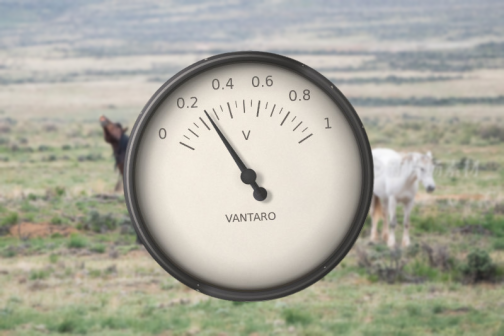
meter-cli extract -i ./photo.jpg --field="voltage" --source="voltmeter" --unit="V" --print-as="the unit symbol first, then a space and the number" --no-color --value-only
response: V 0.25
